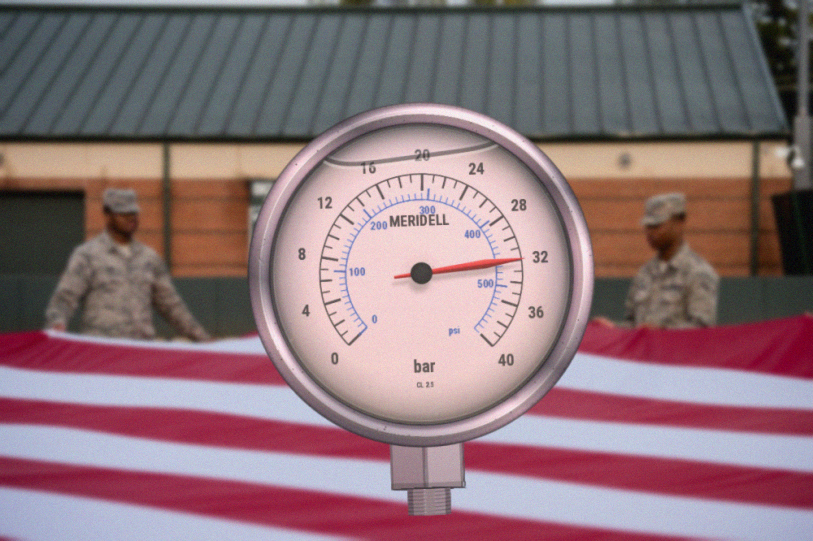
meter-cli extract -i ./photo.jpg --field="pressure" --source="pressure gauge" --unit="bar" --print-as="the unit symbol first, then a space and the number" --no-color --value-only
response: bar 32
